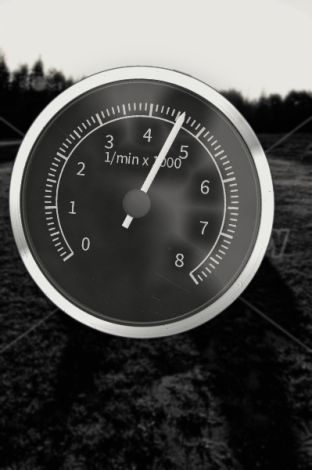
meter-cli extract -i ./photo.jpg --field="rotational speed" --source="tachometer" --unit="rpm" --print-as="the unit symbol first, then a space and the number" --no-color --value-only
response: rpm 4600
